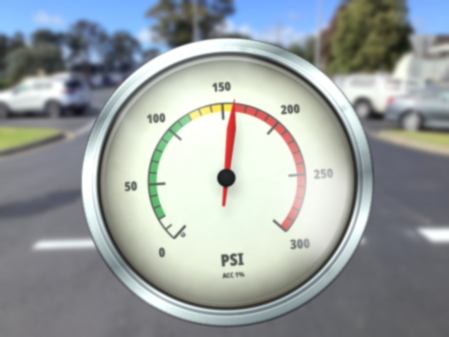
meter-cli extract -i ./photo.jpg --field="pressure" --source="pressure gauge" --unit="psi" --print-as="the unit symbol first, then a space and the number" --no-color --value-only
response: psi 160
